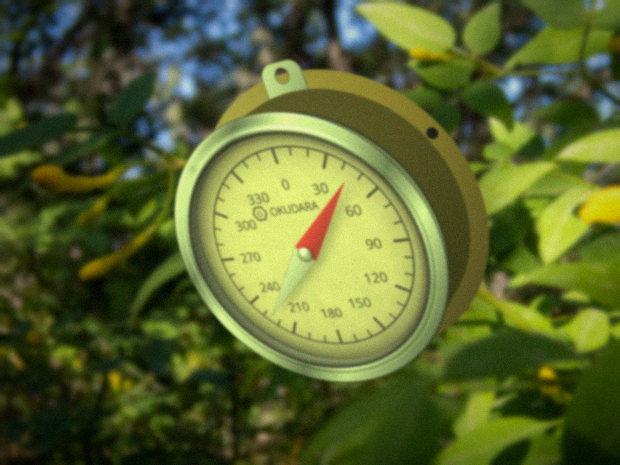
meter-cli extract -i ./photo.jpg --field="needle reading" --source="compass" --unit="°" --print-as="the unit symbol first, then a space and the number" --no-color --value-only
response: ° 45
